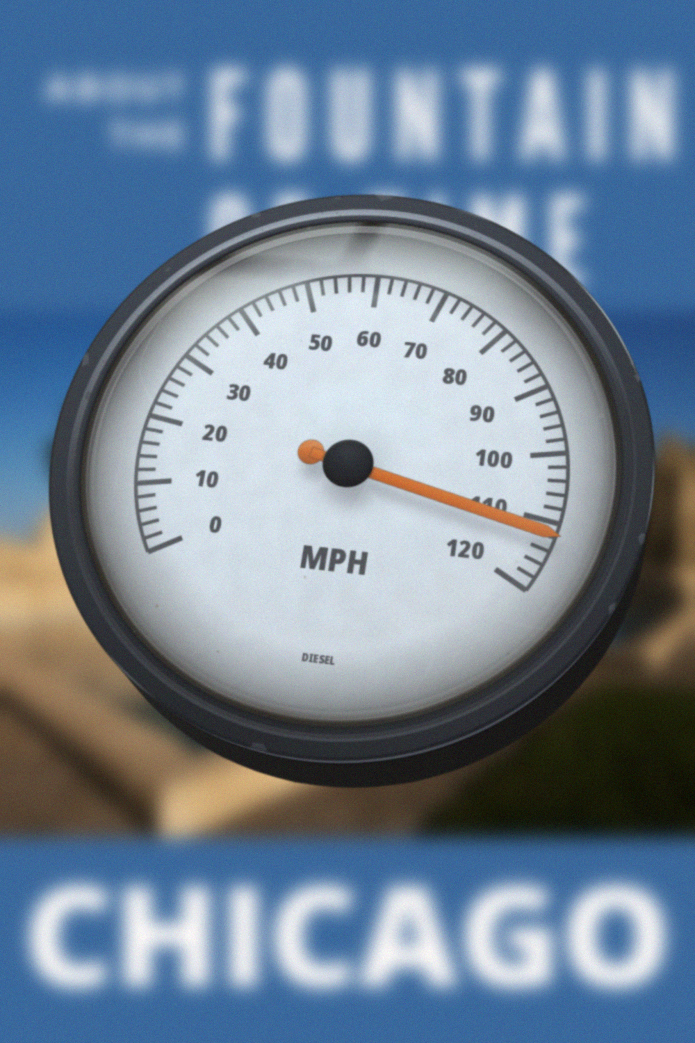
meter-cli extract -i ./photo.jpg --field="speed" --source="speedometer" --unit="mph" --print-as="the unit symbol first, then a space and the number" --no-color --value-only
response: mph 112
